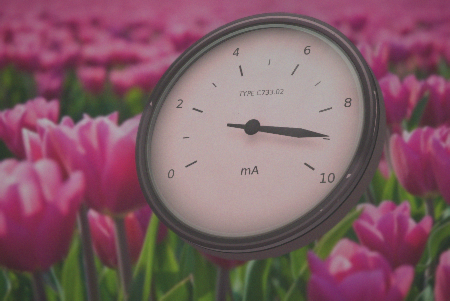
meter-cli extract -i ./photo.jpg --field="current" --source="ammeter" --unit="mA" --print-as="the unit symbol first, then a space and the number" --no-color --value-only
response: mA 9
